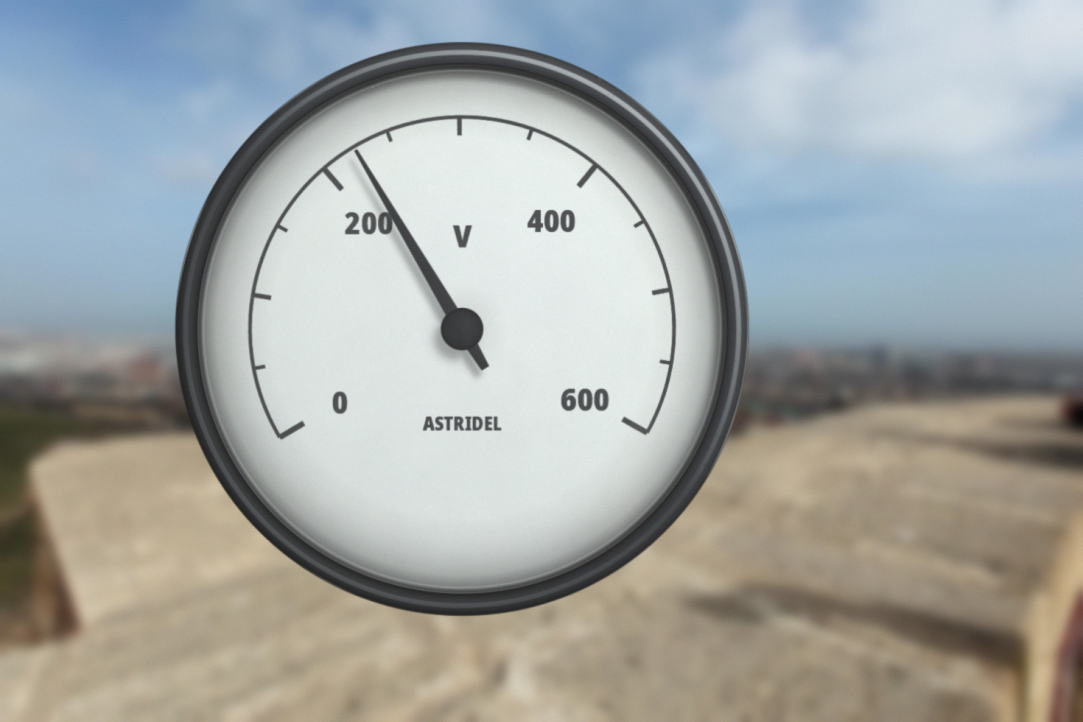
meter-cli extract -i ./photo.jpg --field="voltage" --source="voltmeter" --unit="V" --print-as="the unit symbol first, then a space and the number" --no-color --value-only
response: V 225
